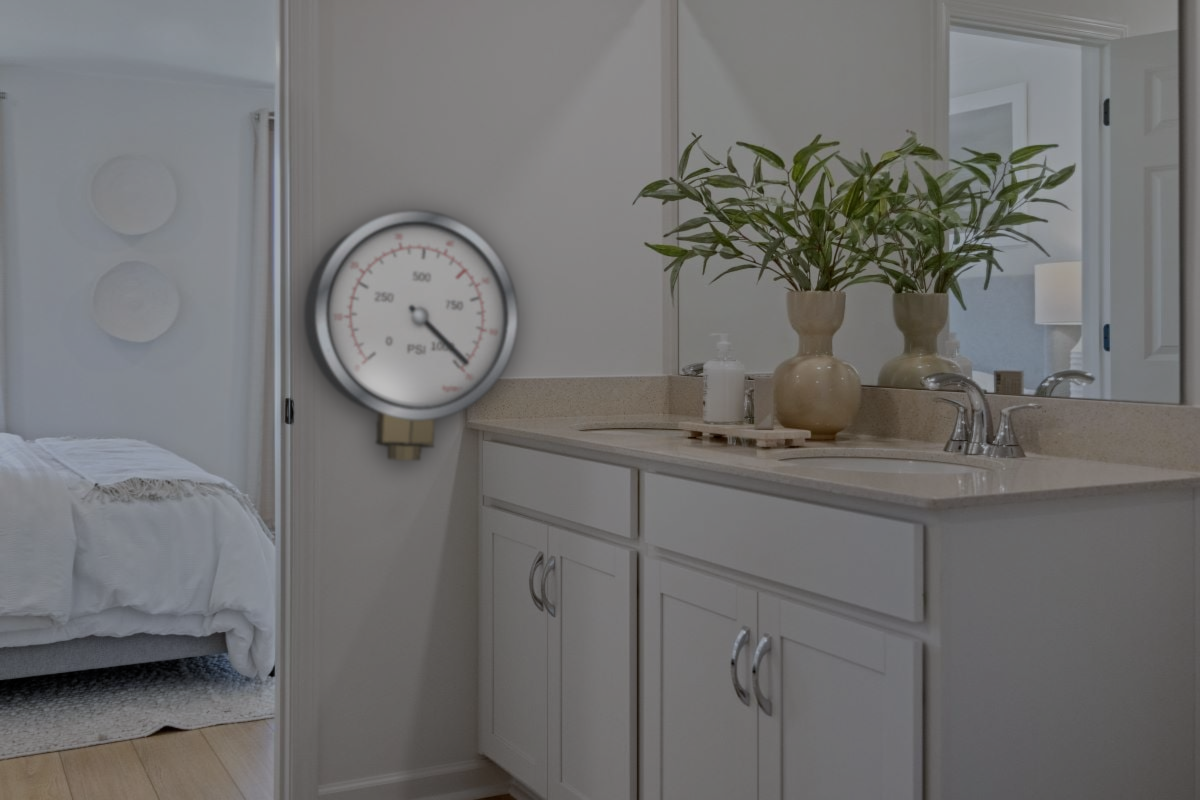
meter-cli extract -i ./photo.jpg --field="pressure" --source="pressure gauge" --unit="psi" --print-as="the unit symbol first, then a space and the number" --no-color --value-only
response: psi 975
